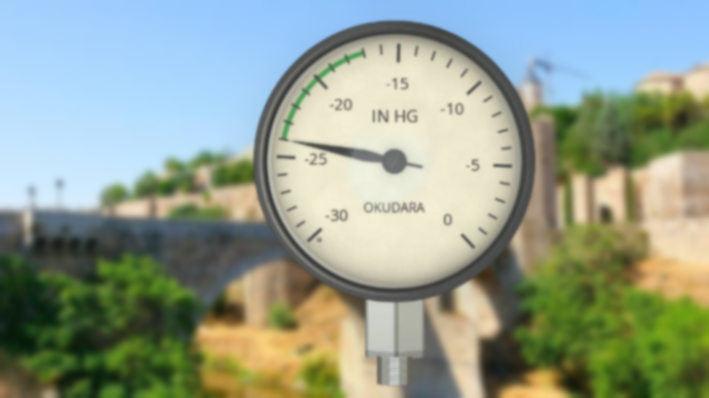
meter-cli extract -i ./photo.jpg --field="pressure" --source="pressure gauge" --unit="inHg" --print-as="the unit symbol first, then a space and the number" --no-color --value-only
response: inHg -24
